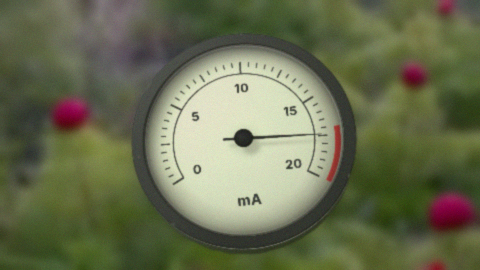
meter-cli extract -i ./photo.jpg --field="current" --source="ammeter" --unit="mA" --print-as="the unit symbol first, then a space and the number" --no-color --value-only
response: mA 17.5
